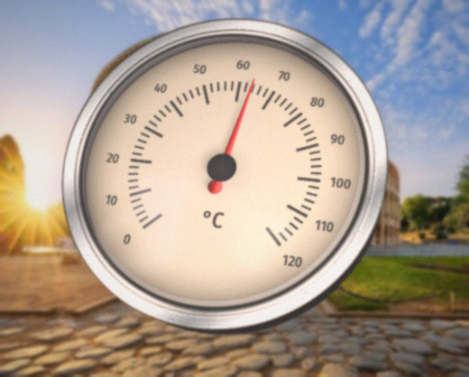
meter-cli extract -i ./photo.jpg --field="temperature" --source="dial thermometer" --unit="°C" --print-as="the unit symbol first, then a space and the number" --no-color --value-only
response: °C 64
